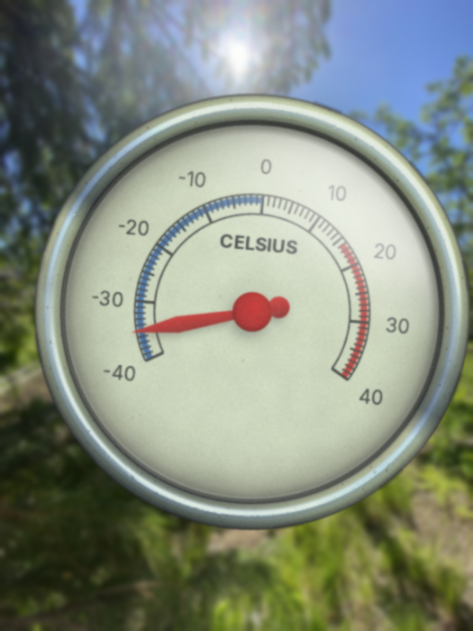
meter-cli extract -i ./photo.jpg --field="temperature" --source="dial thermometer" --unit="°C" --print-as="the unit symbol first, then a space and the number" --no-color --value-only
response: °C -35
